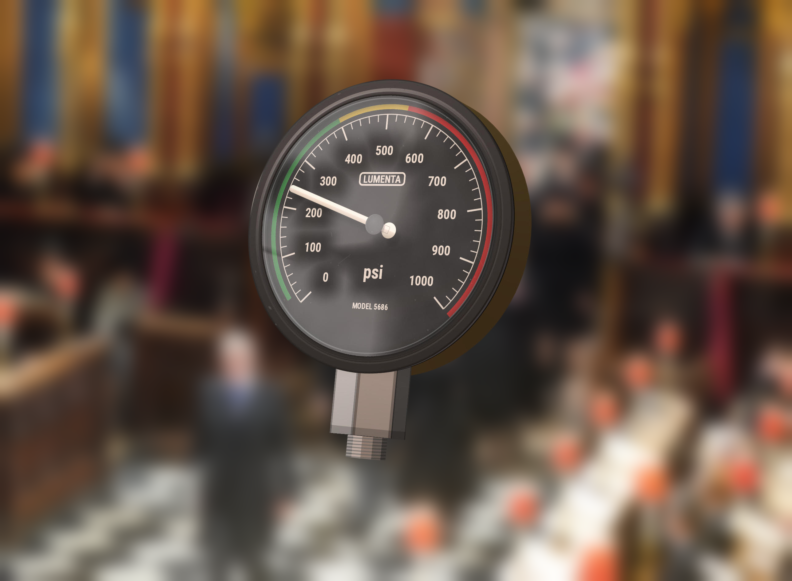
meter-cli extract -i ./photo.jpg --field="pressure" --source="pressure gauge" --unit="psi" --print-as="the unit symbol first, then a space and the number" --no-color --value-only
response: psi 240
